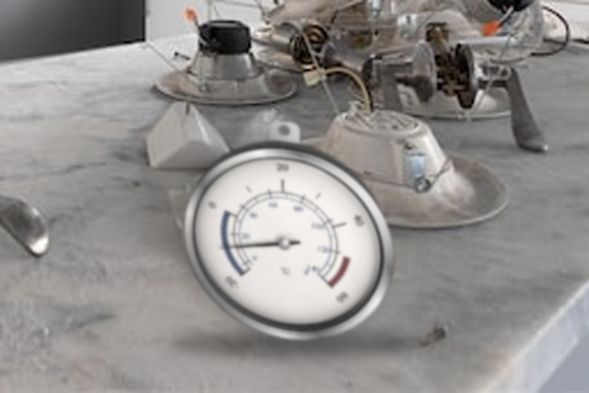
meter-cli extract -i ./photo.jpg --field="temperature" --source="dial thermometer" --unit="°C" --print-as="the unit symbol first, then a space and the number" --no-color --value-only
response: °C -10
